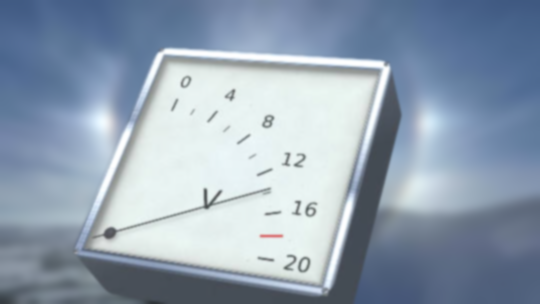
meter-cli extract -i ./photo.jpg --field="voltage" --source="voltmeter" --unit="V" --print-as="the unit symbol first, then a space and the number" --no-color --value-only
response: V 14
